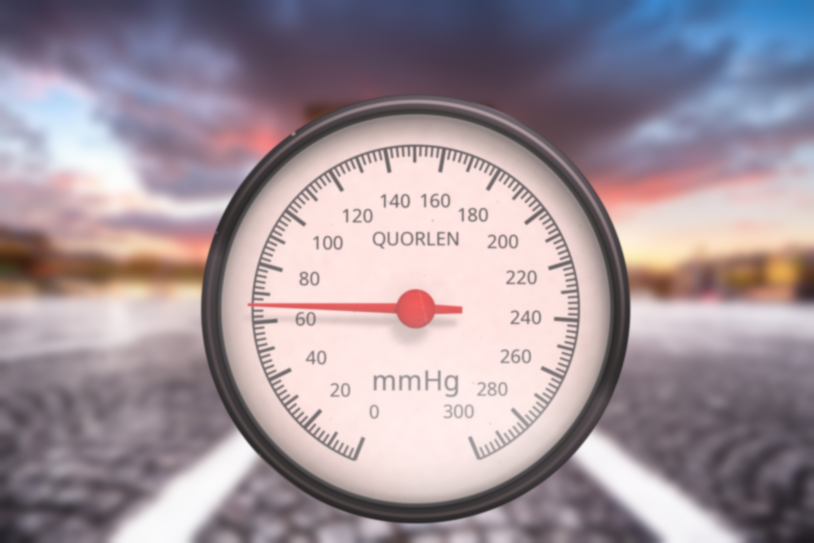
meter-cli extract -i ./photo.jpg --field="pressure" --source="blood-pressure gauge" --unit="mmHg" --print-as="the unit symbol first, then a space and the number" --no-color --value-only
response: mmHg 66
